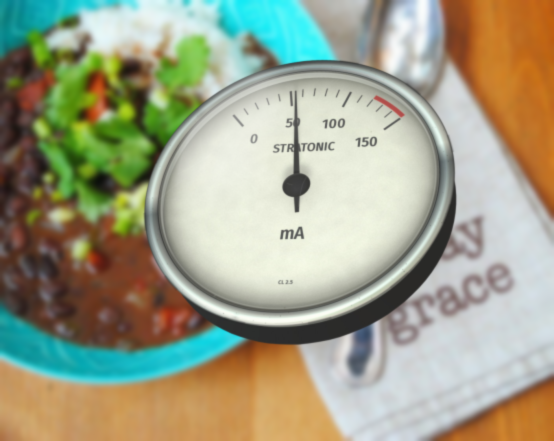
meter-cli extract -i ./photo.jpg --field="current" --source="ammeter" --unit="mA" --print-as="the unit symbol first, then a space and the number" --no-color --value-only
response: mA 55
